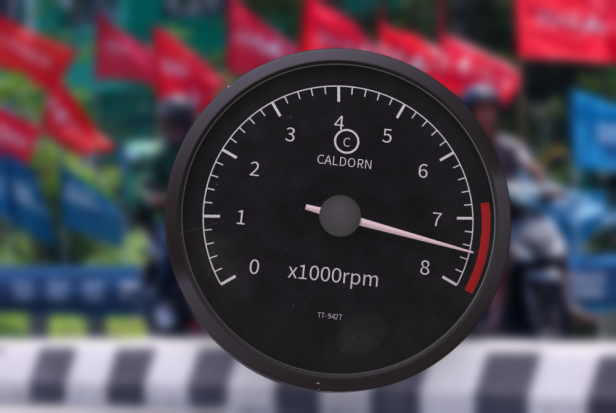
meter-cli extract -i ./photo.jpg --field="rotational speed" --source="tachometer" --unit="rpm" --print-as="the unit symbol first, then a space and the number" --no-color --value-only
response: rpm 7500
